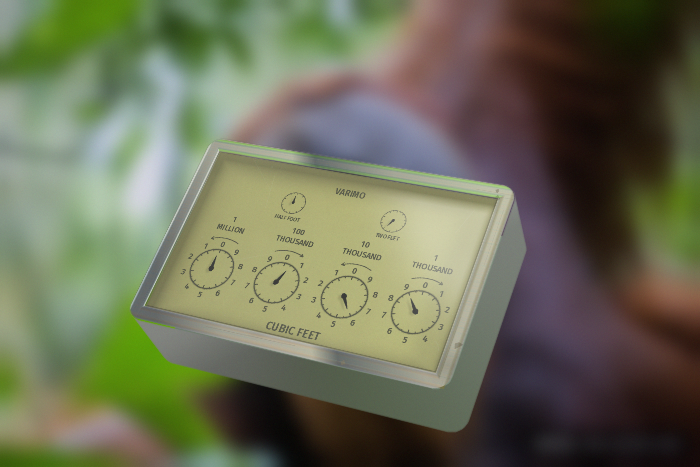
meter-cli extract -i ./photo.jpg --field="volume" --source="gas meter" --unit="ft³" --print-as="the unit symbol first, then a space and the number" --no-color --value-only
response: ft³ 5900
